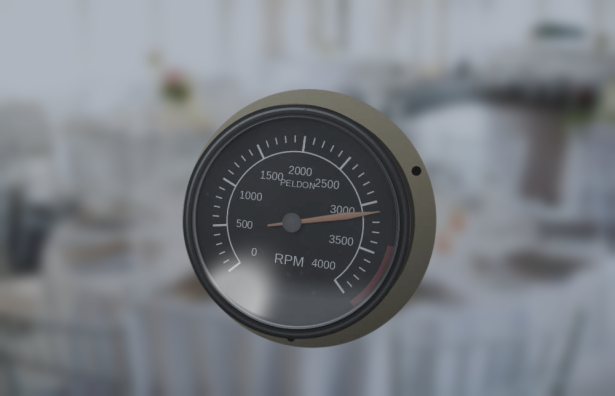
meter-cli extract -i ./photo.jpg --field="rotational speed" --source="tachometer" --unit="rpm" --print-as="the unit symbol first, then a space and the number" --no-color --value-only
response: rpm 3100
